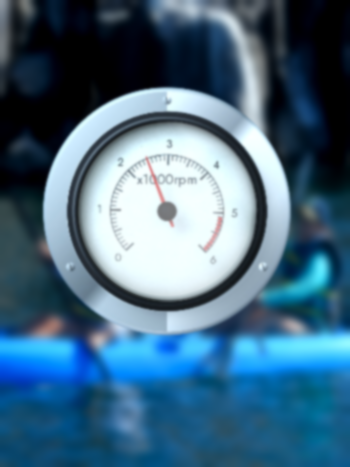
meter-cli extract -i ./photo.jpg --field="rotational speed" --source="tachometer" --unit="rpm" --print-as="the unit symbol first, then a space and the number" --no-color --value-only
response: rpm 2500
